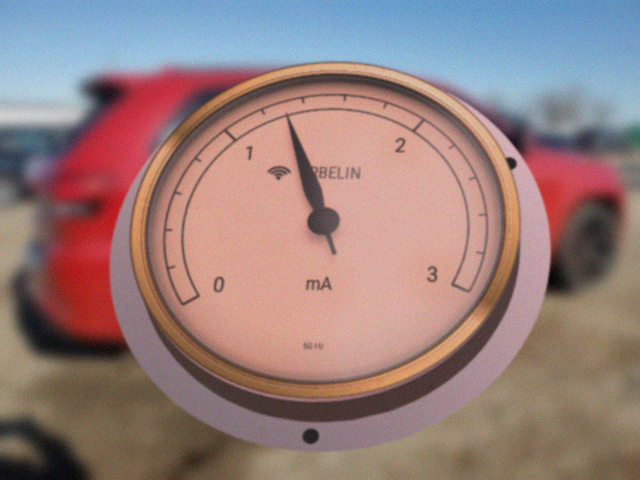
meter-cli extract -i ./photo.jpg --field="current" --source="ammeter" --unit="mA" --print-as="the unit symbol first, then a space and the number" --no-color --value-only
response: mA 1.3
